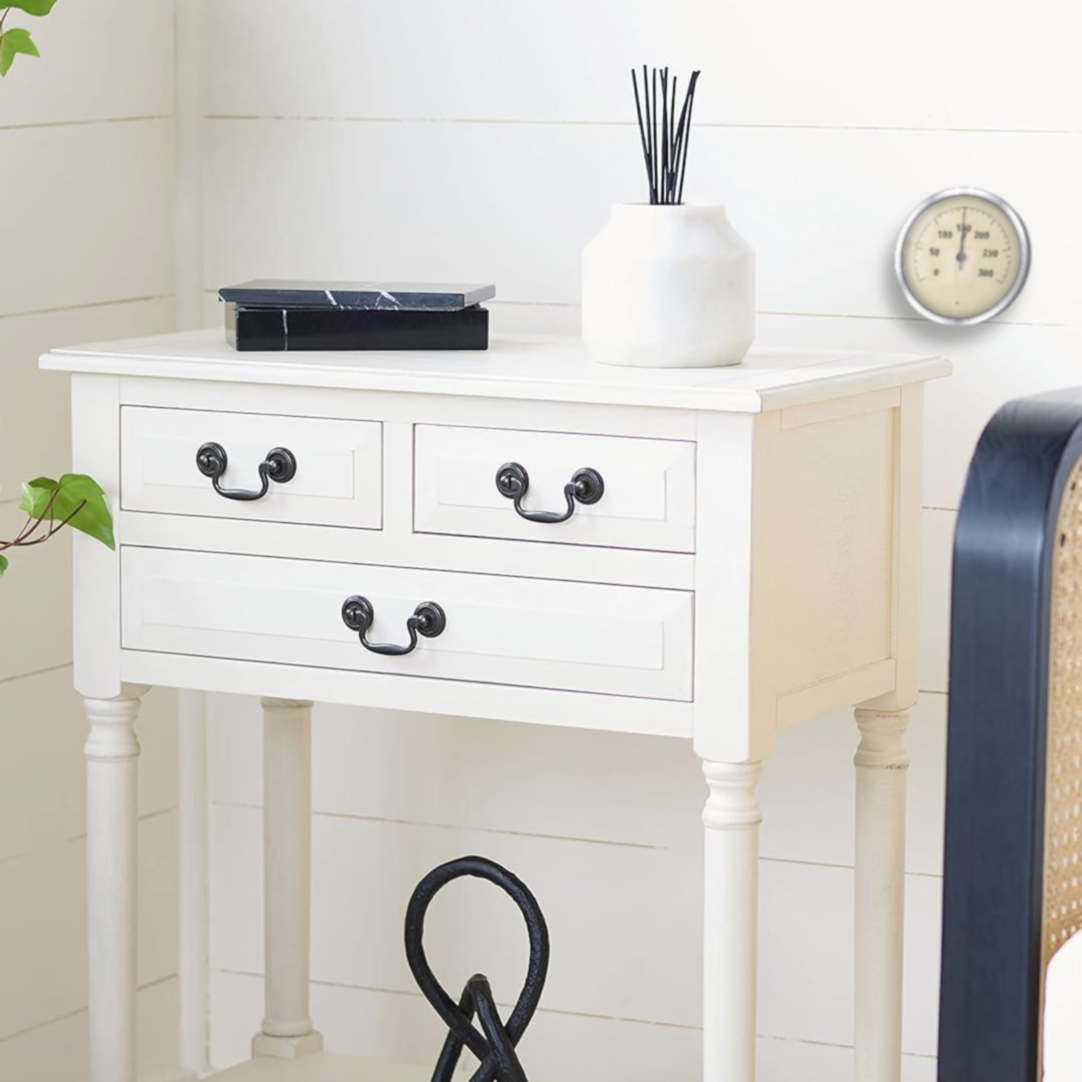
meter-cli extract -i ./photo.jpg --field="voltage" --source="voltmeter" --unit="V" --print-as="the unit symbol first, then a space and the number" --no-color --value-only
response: V 150
